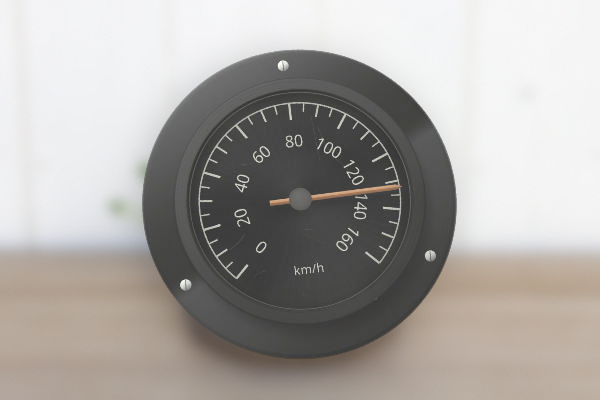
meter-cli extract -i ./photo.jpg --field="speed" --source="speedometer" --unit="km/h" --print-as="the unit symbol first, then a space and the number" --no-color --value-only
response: km/h 132.5
